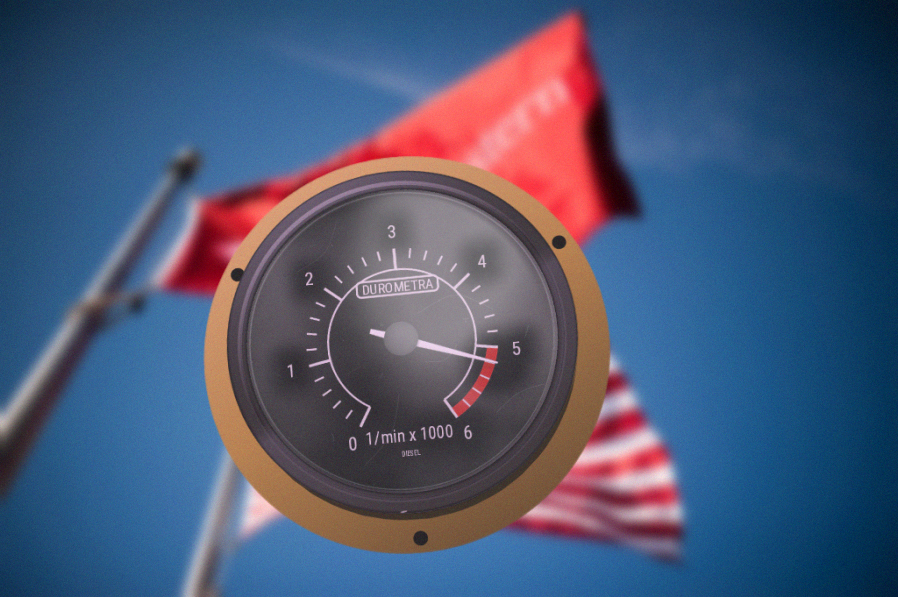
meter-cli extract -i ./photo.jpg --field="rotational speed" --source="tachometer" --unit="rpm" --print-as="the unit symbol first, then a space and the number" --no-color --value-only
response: rpm 5200
